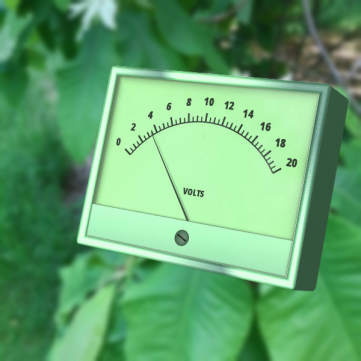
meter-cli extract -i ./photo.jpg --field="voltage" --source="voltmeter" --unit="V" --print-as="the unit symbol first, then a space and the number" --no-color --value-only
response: V 3.5
